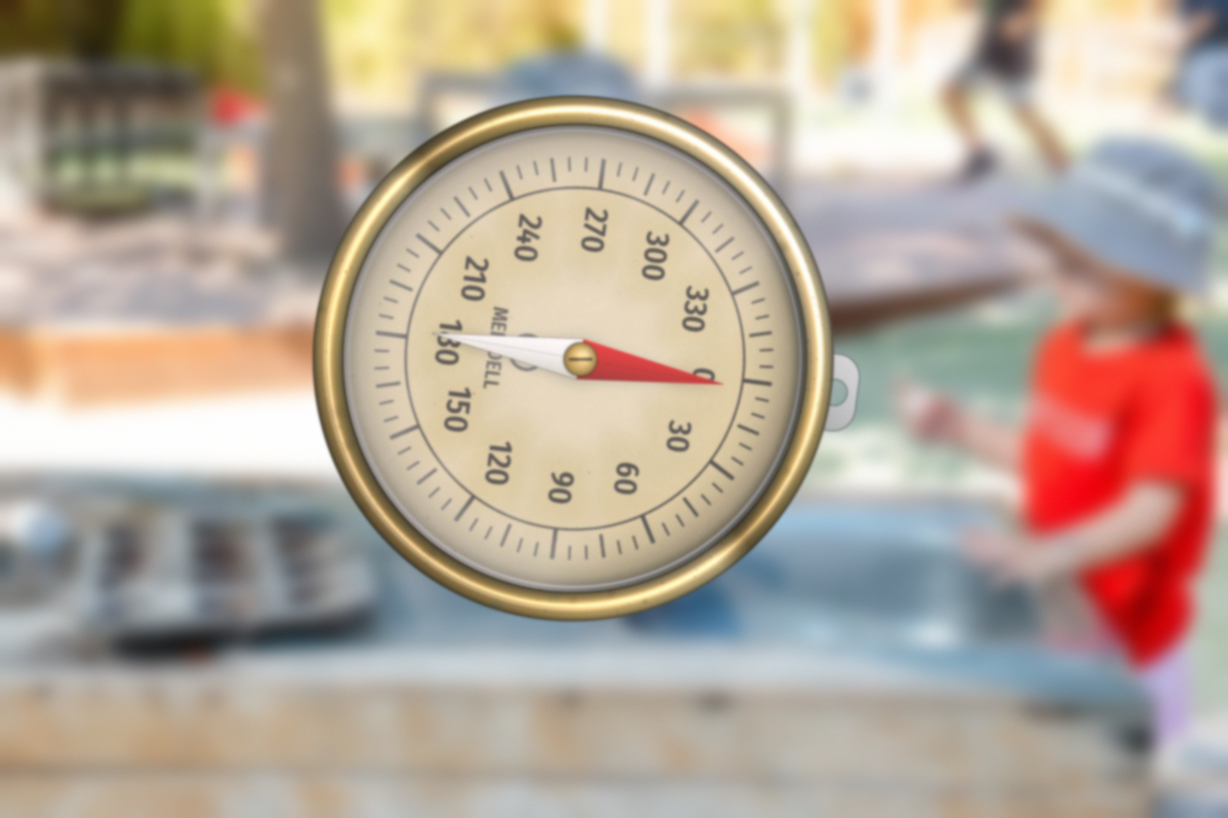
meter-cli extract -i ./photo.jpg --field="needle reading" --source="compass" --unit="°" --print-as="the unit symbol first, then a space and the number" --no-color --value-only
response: ° 2.5
